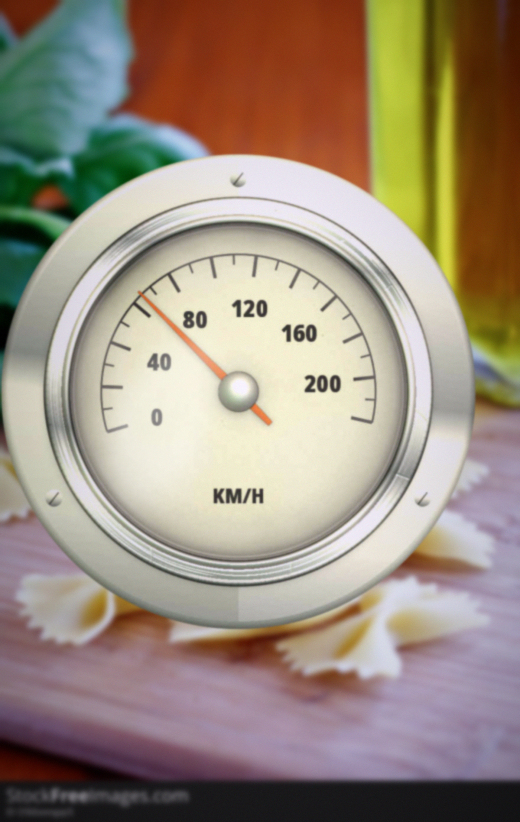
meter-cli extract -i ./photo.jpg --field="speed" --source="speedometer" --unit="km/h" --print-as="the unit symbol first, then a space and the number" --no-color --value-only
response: km/h 65
